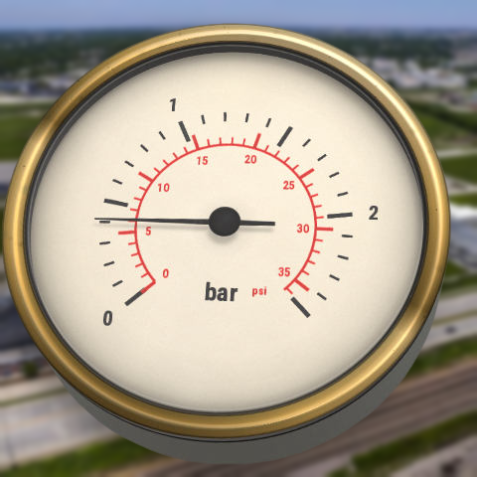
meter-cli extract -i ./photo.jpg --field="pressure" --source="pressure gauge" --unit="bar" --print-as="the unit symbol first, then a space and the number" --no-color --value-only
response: bar 0.4
